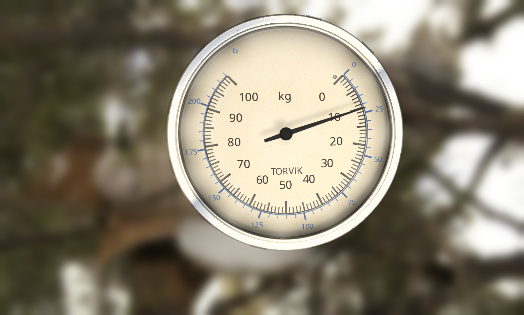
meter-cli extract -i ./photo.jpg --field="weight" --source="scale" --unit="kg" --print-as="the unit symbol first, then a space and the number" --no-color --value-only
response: kg 10
